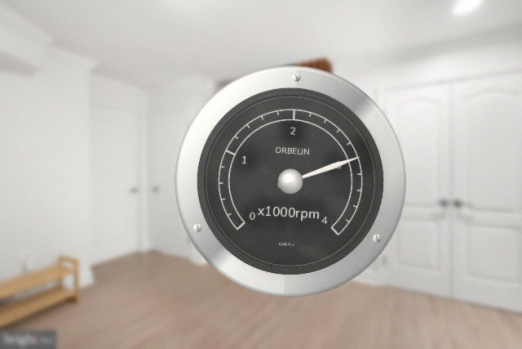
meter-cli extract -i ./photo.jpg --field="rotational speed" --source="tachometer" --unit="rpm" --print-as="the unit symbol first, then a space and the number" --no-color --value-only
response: rpm 3000
